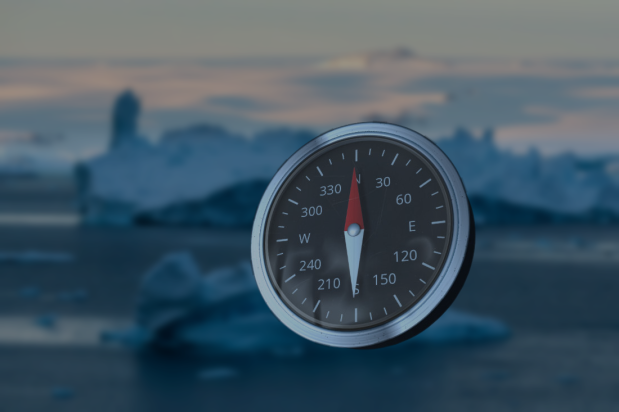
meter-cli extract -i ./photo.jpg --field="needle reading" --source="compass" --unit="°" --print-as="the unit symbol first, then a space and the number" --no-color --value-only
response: ° 0
